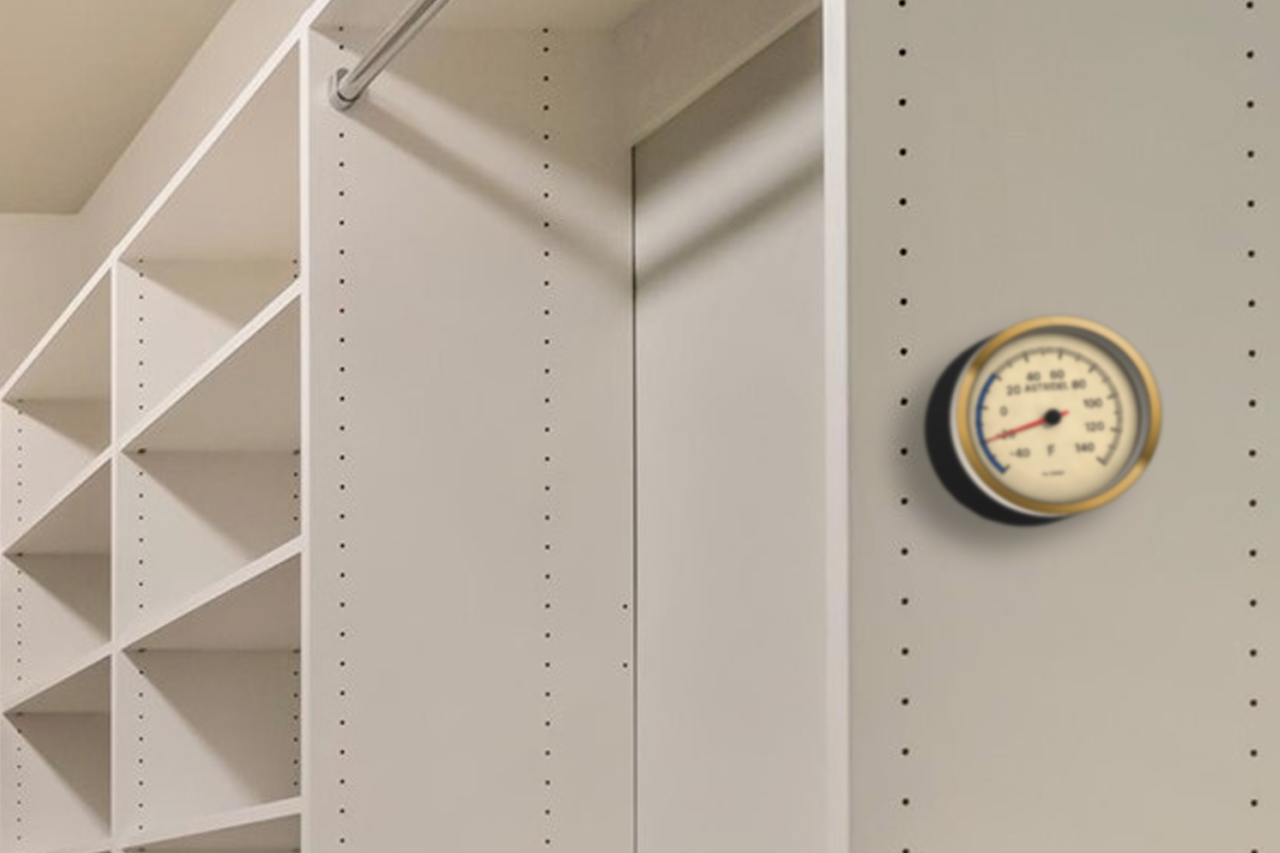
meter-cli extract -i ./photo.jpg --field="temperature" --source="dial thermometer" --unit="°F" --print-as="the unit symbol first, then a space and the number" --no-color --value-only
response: °F -20
